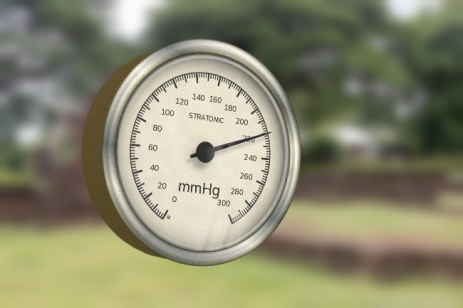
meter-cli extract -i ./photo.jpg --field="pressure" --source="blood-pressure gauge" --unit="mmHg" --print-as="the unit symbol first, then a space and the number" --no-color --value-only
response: mmHg 220
